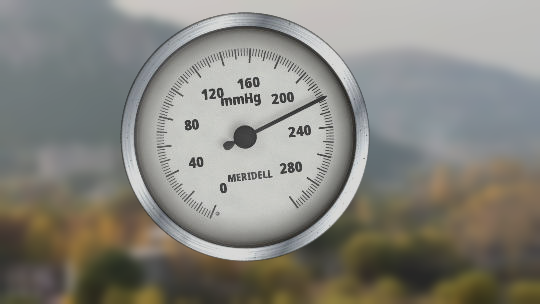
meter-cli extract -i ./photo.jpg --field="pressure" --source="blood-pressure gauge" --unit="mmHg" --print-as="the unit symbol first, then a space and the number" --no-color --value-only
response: mmHg 220
